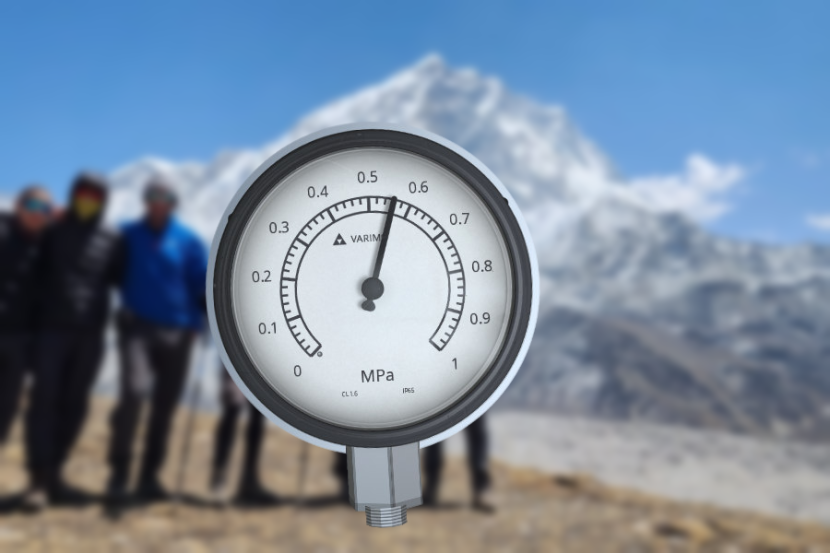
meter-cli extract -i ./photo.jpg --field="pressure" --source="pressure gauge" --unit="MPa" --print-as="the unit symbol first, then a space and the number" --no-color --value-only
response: MPa 0.56
